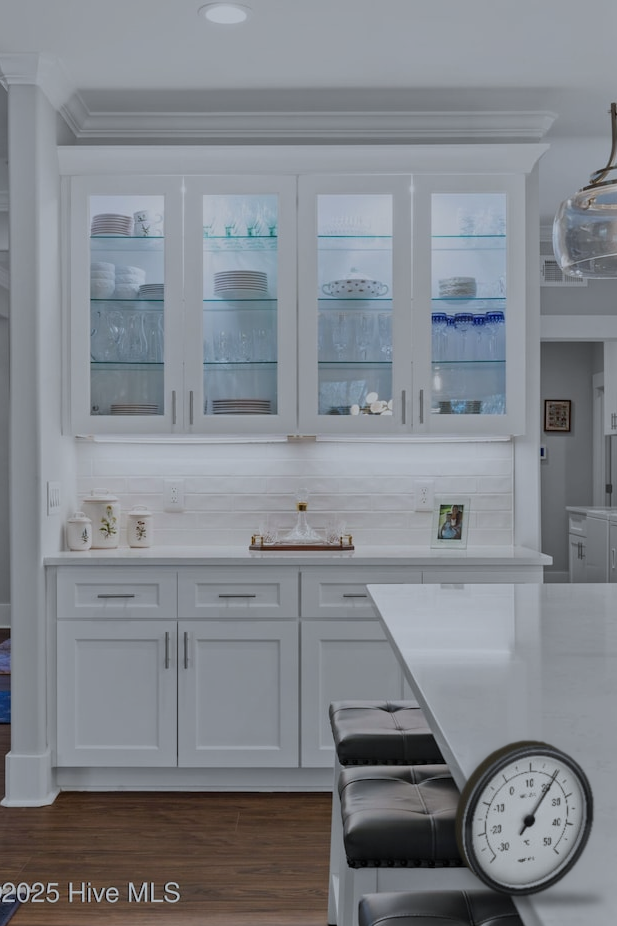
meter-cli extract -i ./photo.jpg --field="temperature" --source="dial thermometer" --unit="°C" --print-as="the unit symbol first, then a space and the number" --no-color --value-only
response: °C 20
